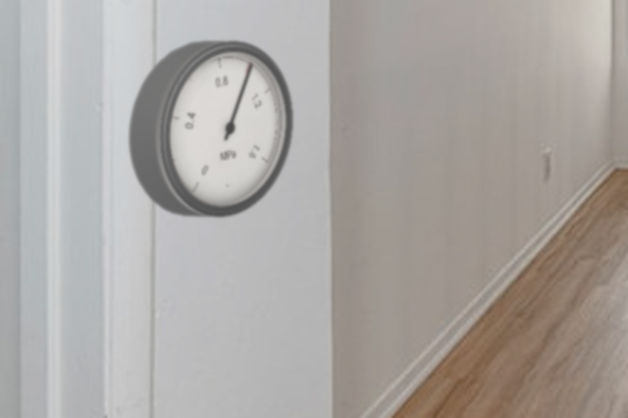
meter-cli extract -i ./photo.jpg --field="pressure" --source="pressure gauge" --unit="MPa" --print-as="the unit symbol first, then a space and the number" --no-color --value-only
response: MPa 1
